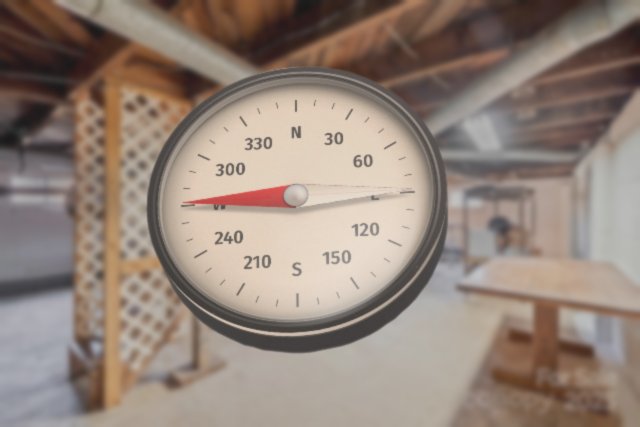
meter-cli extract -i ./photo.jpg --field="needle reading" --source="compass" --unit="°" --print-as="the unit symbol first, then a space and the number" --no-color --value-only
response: ° 270
